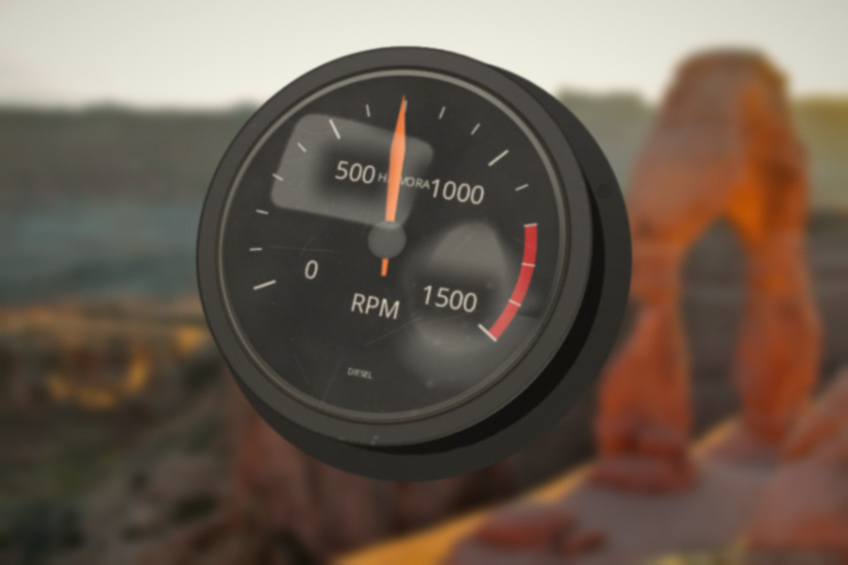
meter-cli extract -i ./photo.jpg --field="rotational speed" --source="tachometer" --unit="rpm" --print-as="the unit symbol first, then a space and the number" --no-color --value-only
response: rpm 700
